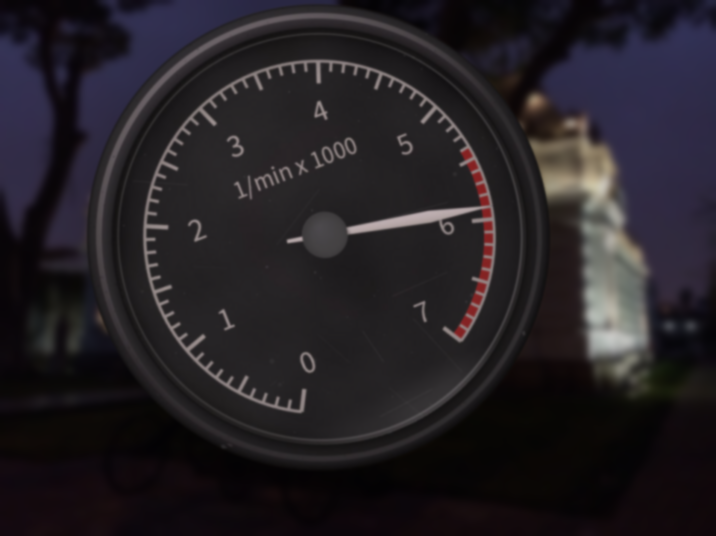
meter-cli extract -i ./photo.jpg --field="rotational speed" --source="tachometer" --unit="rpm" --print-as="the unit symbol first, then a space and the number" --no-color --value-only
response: rpm 5900
